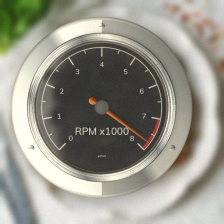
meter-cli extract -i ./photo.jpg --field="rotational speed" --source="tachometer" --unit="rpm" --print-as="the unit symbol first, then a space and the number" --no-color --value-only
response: rpm 7750
